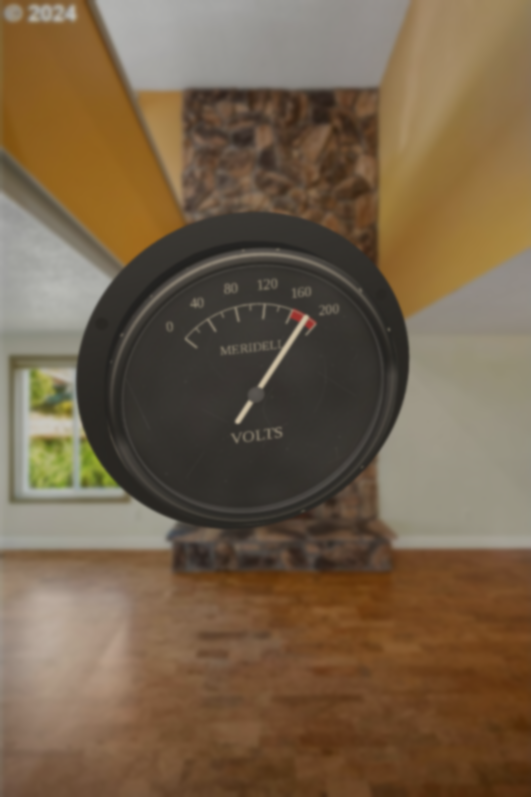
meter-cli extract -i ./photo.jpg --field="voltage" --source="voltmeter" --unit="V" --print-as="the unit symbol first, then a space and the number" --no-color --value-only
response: V 180
